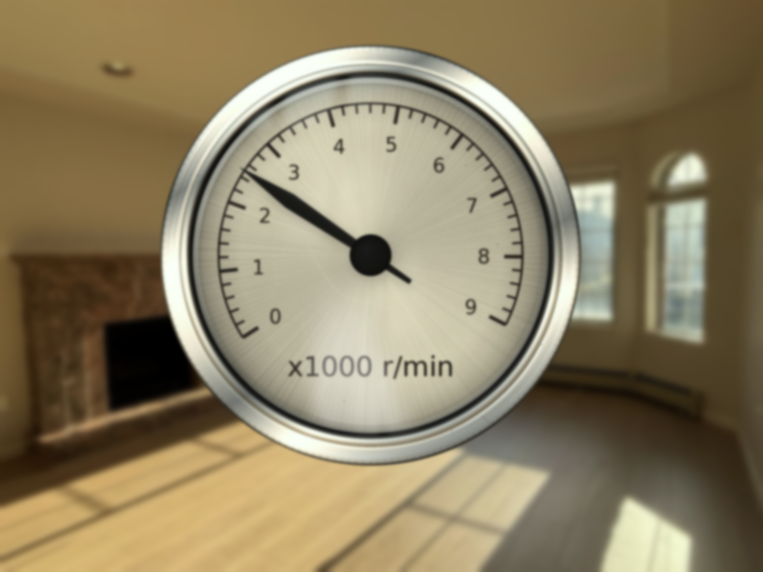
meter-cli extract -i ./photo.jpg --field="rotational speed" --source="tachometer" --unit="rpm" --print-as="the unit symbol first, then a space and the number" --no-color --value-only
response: rpm 2500
